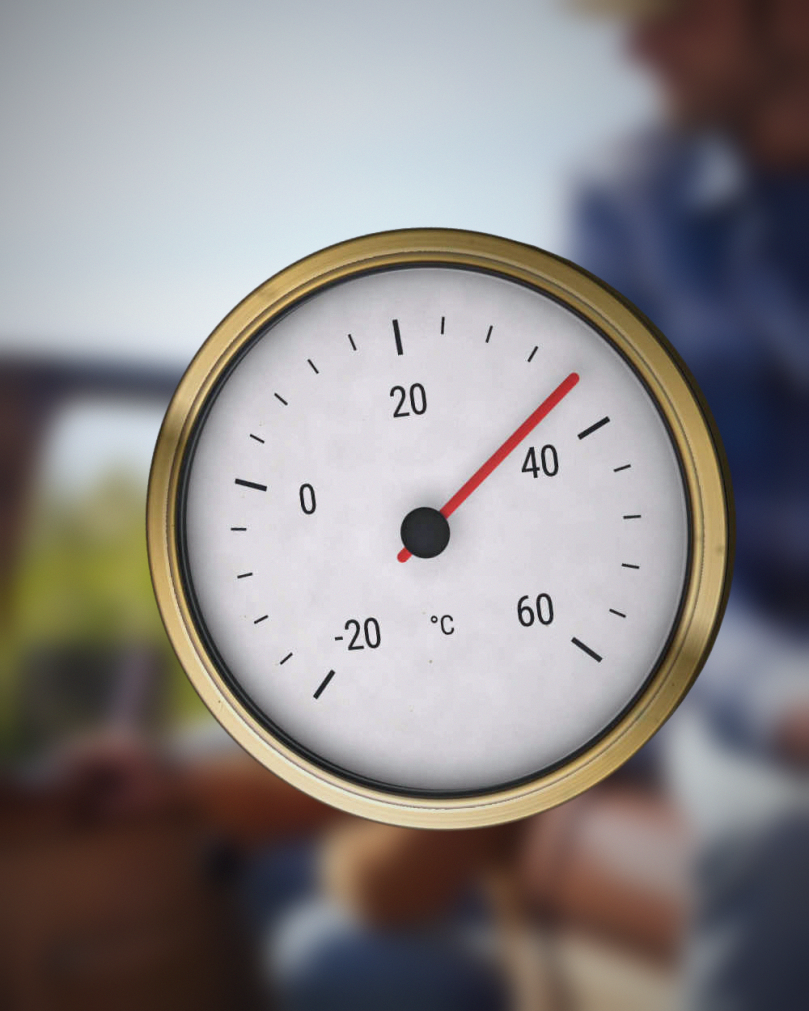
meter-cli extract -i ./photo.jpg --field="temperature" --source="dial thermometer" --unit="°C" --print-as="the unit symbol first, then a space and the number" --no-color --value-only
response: °C 36
